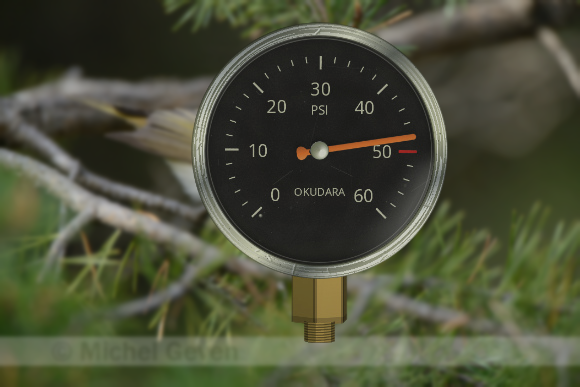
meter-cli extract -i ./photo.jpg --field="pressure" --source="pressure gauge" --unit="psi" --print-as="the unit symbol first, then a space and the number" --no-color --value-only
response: psi 48
